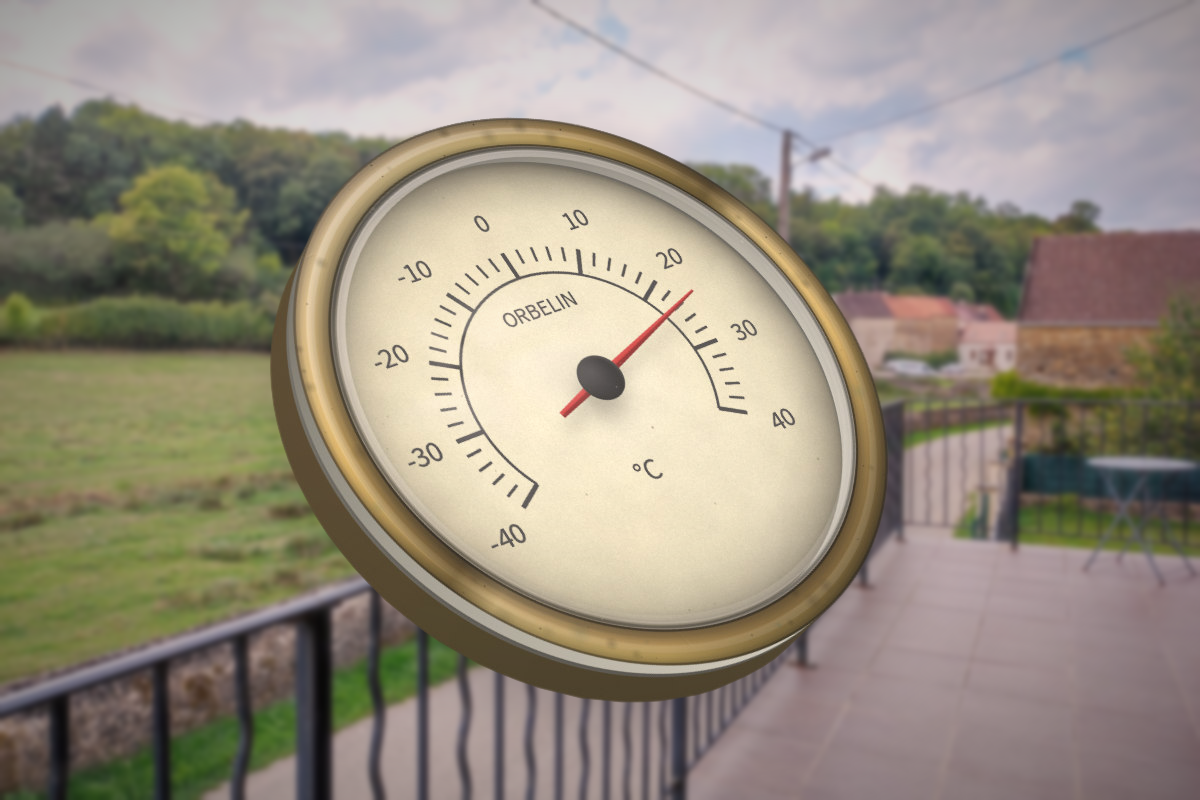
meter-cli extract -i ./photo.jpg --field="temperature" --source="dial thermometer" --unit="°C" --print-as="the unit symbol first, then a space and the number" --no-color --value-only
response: °C 24
